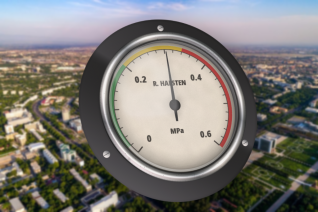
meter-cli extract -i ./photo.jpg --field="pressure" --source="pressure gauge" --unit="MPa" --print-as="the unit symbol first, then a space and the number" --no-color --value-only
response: MPa 0.3
